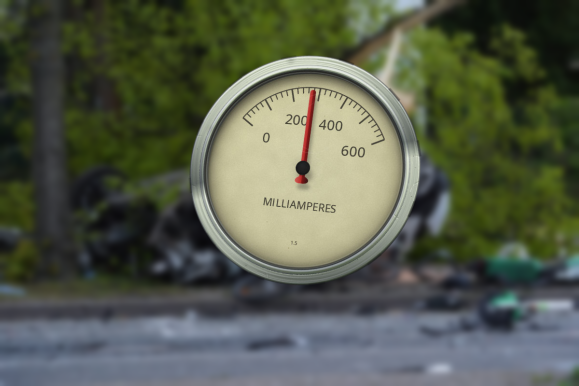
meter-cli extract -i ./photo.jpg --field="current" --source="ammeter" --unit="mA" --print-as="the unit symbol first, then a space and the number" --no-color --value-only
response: mA 280
